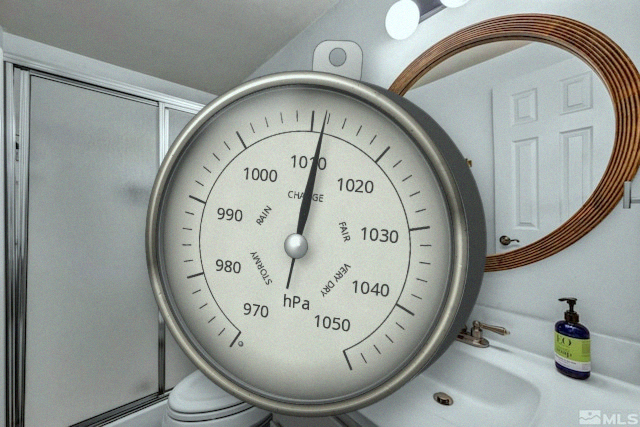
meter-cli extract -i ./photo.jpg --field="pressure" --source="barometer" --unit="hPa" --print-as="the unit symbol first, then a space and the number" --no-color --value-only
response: hPa 1012
